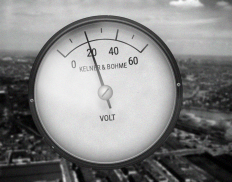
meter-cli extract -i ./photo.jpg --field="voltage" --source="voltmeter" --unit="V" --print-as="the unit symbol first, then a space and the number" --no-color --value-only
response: V 20
